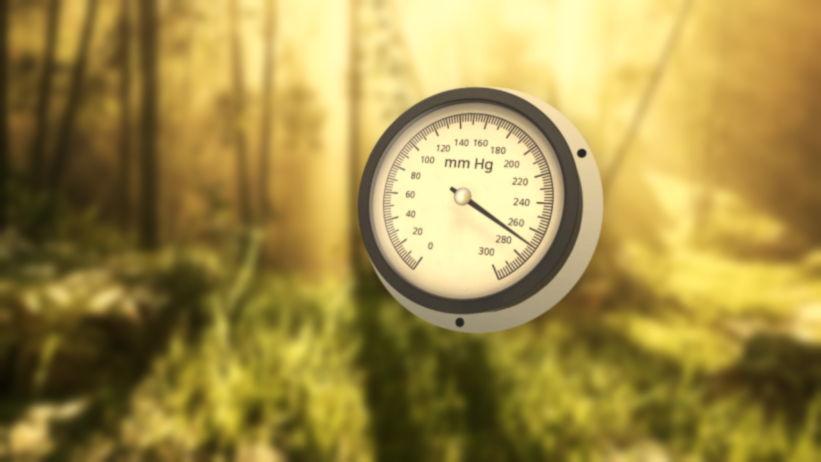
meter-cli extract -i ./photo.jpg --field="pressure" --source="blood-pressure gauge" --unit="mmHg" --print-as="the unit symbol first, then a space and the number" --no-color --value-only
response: mmHg 270
